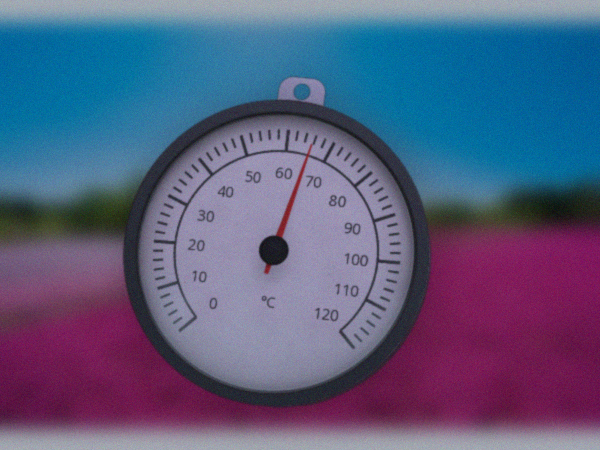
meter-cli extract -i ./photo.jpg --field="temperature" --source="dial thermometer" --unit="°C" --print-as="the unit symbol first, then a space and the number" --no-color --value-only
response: °C 66
